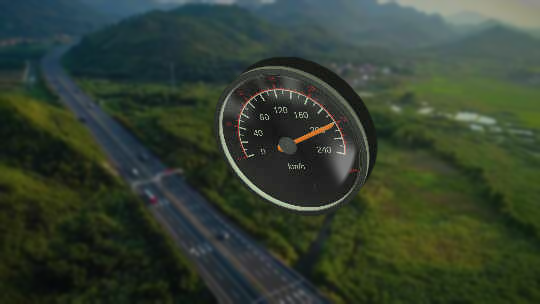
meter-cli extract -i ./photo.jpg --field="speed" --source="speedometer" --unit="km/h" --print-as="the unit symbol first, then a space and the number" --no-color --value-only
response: km/h 200
